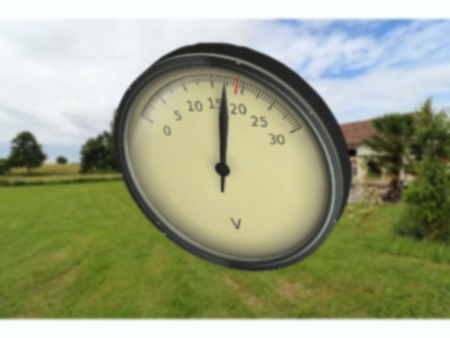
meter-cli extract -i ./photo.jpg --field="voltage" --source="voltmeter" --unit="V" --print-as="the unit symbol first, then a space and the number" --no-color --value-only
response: V 17.5
